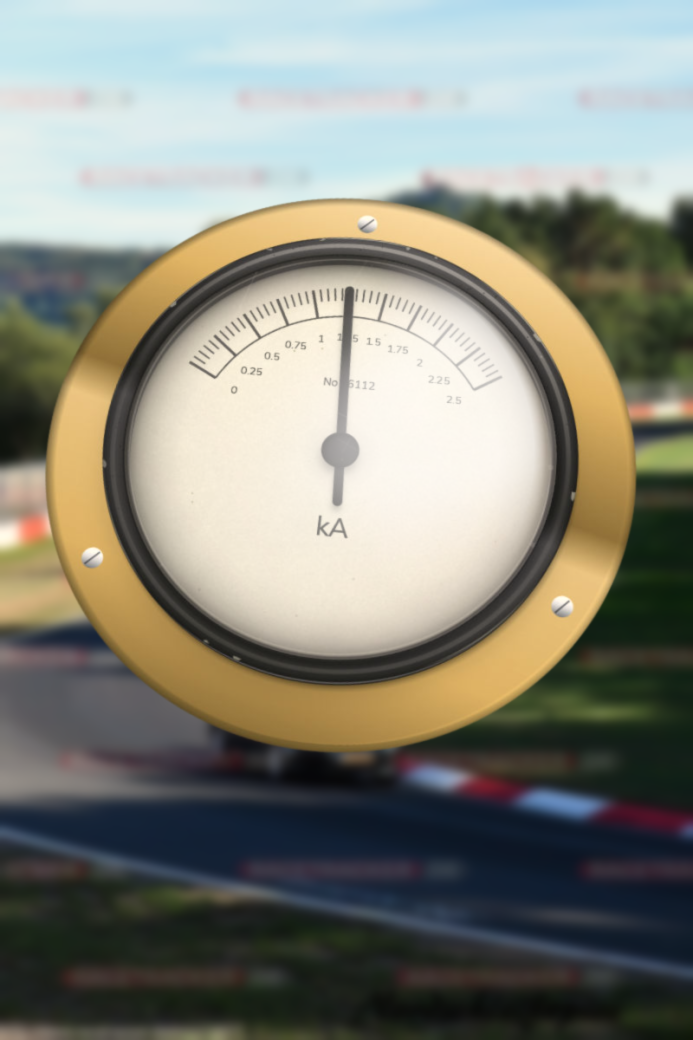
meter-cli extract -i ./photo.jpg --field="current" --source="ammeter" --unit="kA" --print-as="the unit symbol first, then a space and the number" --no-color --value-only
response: kA 1.25
